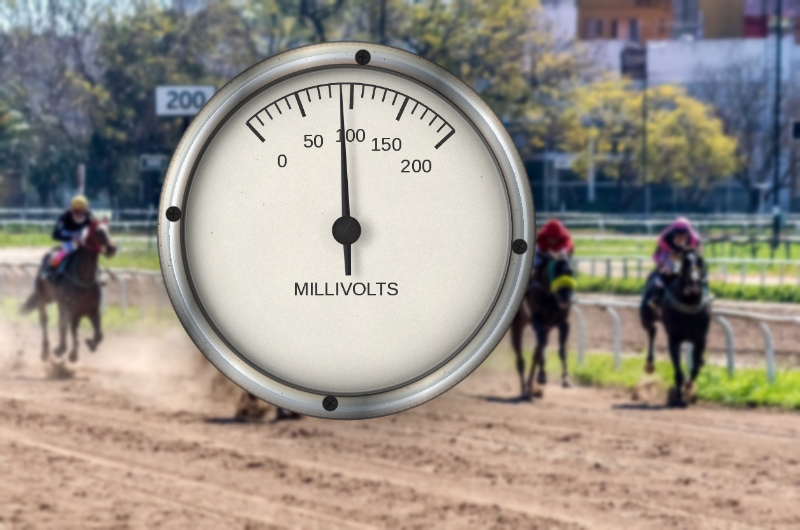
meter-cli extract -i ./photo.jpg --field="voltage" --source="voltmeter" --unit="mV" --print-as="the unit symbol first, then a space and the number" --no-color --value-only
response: mV 90
